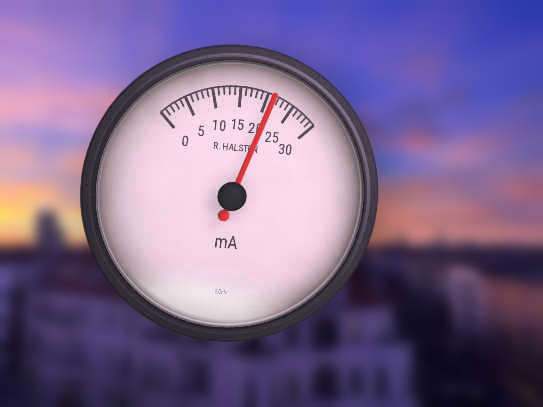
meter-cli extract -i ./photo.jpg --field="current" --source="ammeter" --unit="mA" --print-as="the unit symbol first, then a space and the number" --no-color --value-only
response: mA 21
